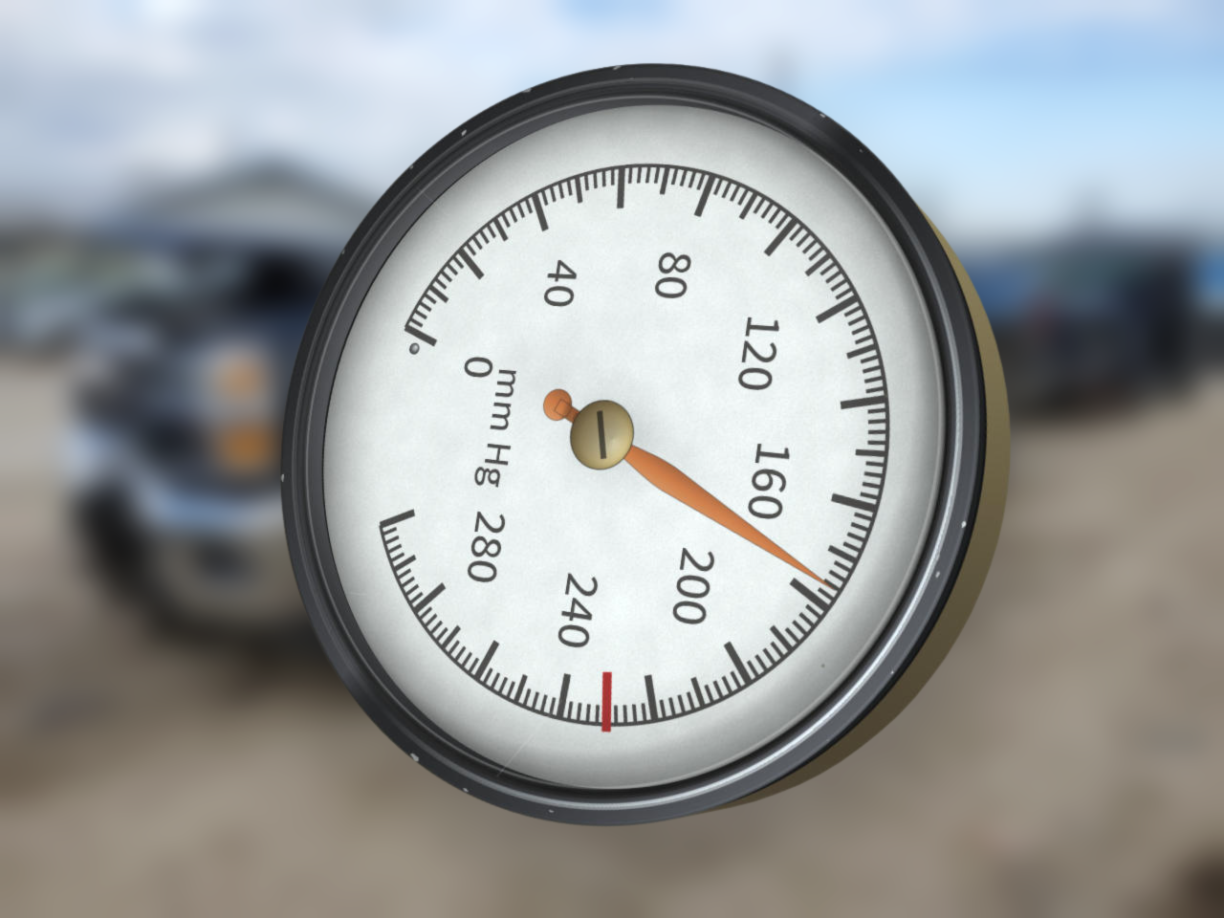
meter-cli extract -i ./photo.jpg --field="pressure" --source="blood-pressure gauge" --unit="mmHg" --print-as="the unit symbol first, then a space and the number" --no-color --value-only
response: mmHg 176
